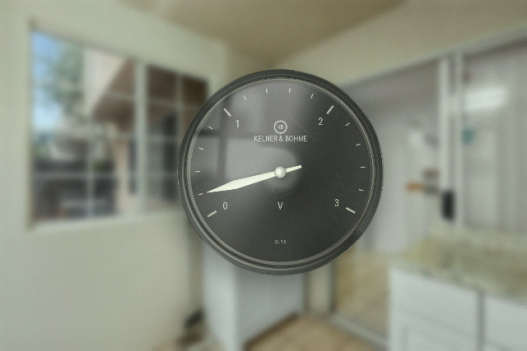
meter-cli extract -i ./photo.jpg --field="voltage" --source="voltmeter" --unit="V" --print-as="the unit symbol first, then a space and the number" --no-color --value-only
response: V 0.2
